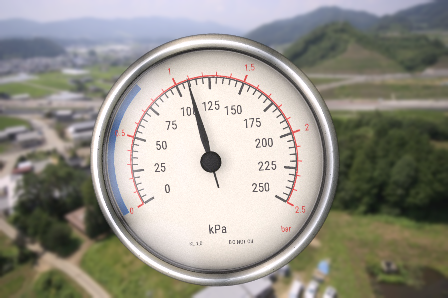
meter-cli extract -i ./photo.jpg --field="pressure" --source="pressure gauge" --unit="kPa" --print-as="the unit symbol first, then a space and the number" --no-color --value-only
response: kPa 110
